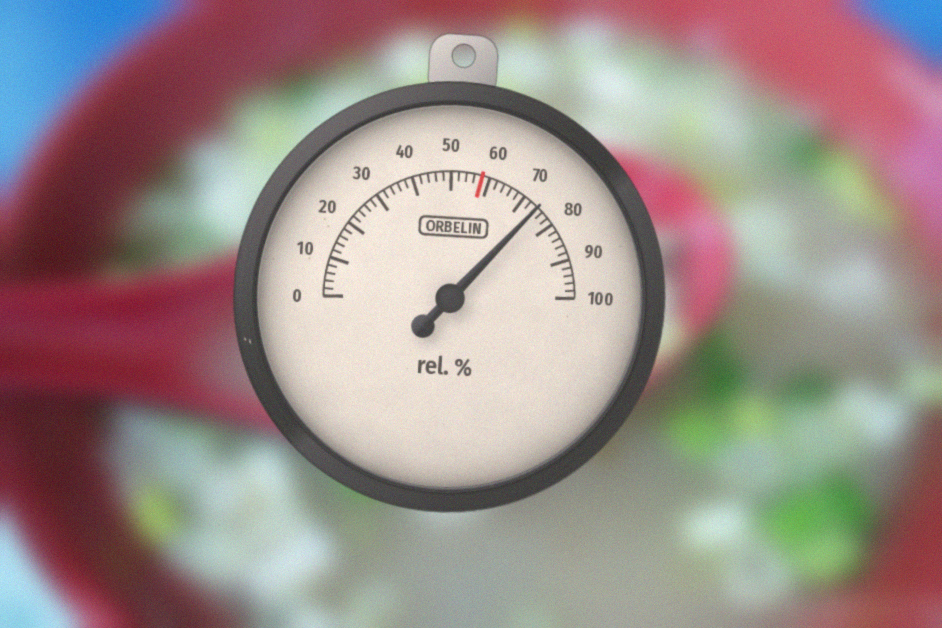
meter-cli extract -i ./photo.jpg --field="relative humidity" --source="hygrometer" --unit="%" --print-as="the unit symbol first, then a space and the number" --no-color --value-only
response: % 74
